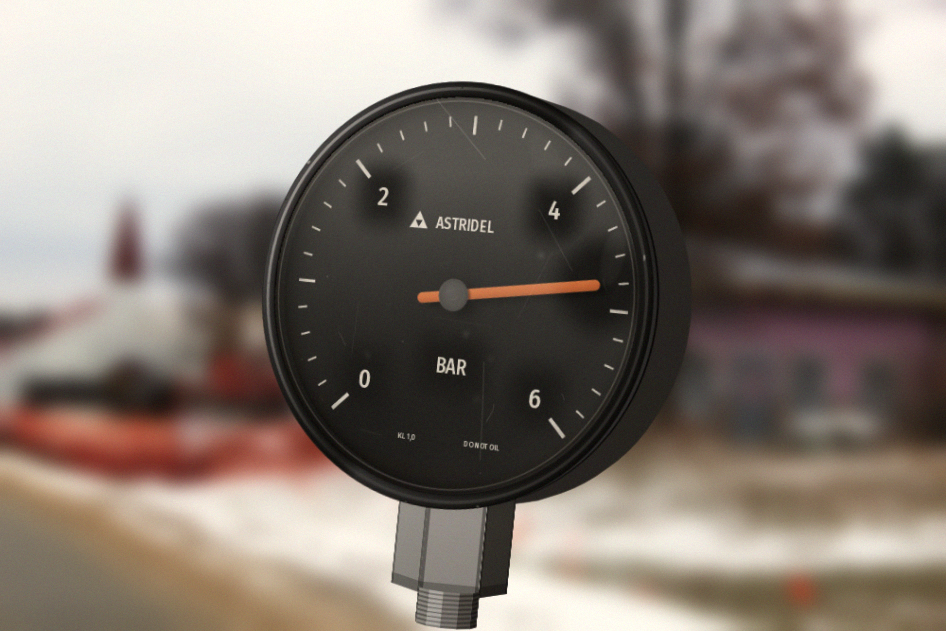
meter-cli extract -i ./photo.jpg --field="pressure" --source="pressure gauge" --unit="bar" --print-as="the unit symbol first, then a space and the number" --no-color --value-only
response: bar 4.8
